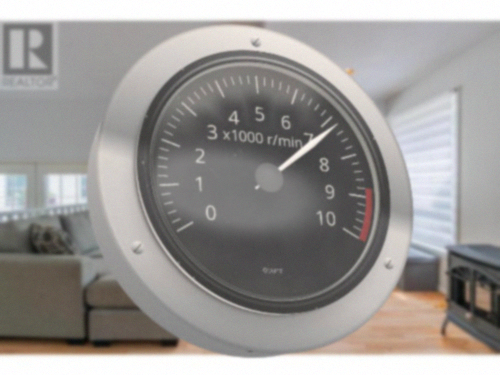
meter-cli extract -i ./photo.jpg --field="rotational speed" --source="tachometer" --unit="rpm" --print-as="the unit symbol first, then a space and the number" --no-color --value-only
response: rpm 7200
